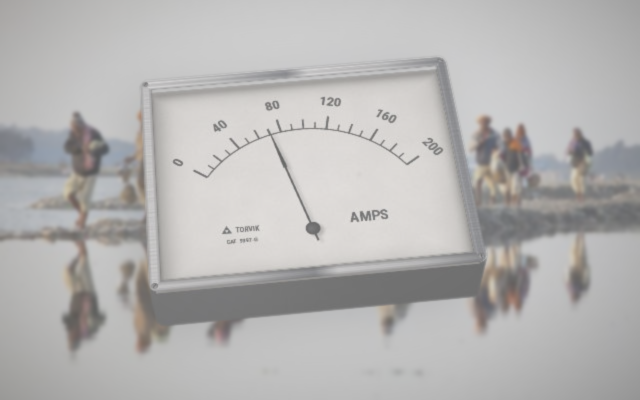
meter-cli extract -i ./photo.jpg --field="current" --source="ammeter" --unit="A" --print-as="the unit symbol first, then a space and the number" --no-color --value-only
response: A 70
